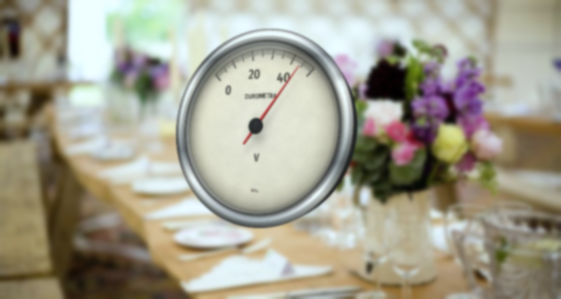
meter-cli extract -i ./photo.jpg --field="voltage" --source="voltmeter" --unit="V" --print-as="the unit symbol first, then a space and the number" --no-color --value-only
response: V 45
